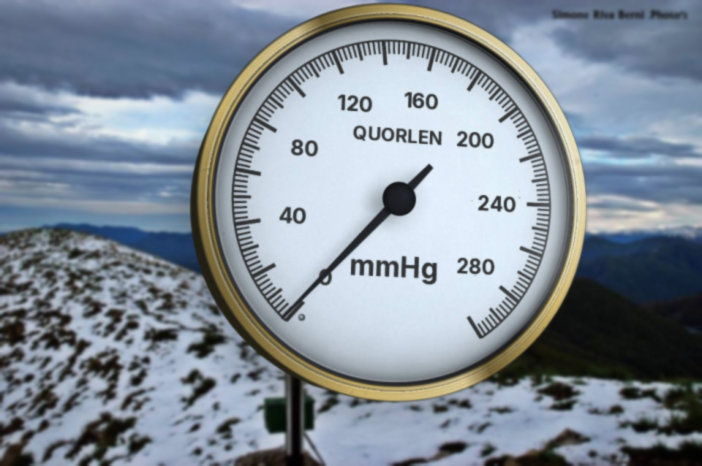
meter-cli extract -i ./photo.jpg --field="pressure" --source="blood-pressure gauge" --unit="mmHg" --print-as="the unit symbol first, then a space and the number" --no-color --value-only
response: mmHg 2
